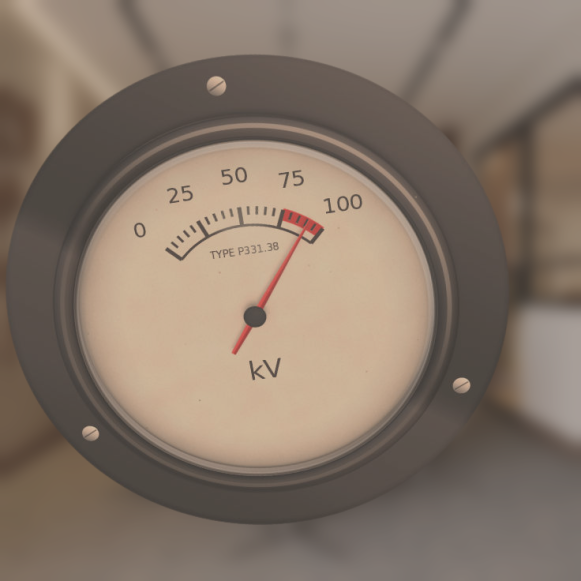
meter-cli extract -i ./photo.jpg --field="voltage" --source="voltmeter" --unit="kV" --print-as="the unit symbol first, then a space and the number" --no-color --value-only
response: kV 90
